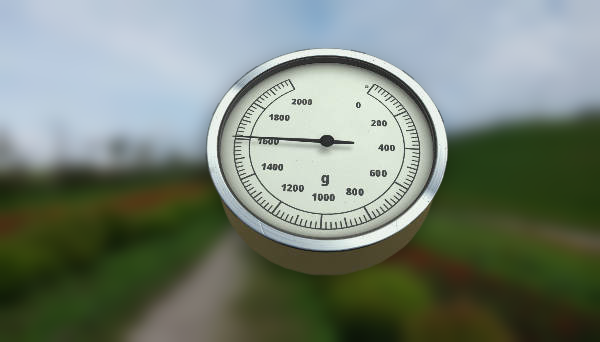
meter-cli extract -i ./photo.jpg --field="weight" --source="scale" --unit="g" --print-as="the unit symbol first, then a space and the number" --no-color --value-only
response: g 1600
